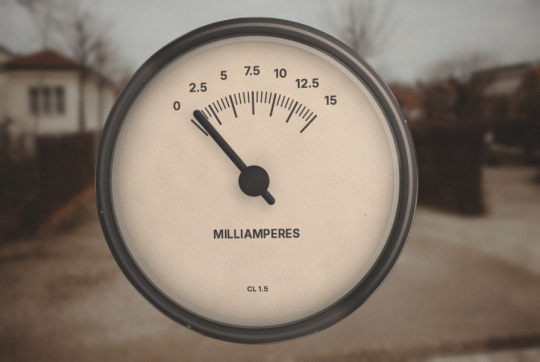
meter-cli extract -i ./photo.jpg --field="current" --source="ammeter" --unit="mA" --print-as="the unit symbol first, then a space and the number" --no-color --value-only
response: mA 1
